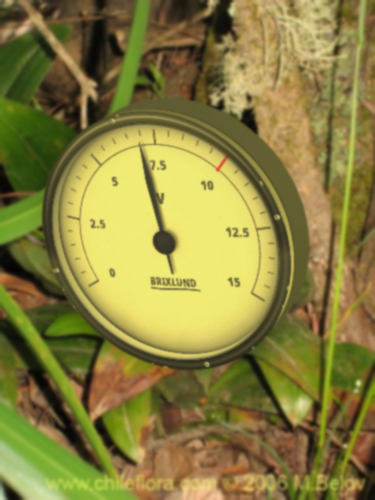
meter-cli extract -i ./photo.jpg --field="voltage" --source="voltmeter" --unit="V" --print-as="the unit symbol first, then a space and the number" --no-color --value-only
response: V 7
